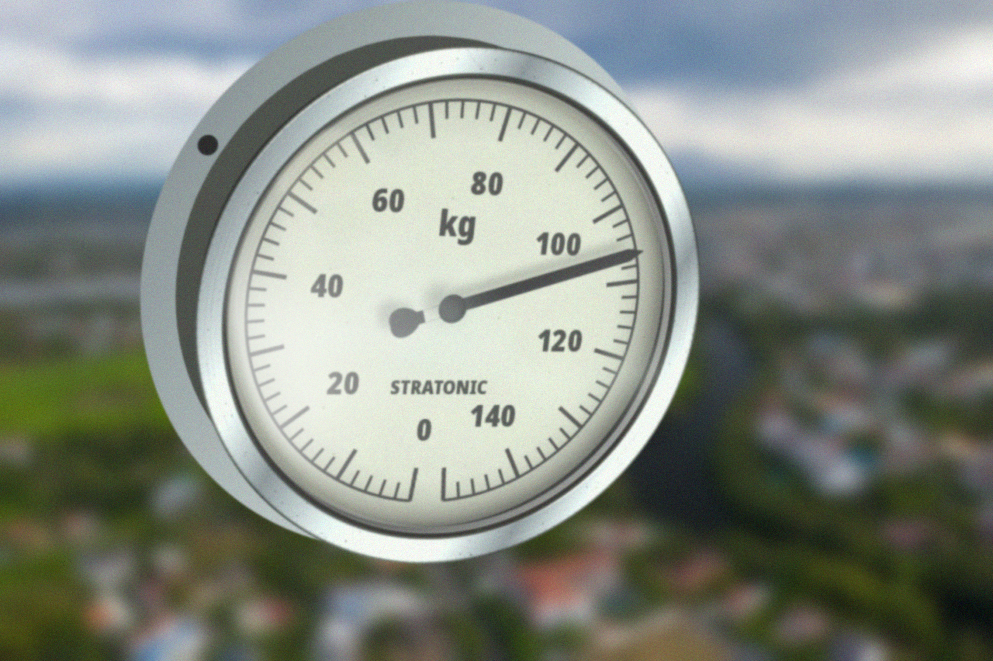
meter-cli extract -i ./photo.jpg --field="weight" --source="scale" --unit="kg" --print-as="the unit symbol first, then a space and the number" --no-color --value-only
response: kg 106
